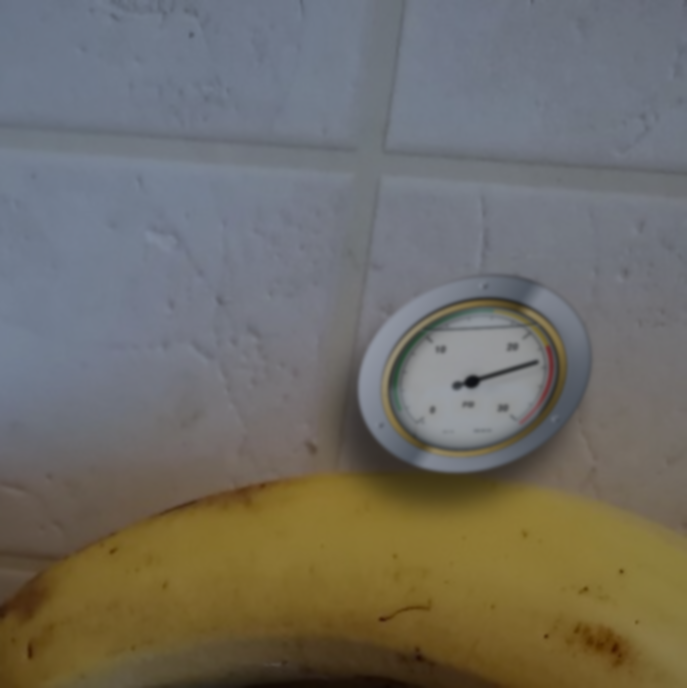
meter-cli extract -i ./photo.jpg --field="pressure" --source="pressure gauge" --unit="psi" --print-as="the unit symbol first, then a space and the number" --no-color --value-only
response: psi 23
